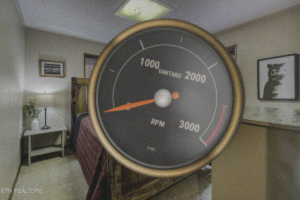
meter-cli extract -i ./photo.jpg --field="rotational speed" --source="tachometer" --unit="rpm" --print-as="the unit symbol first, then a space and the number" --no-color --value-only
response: rpm 0
